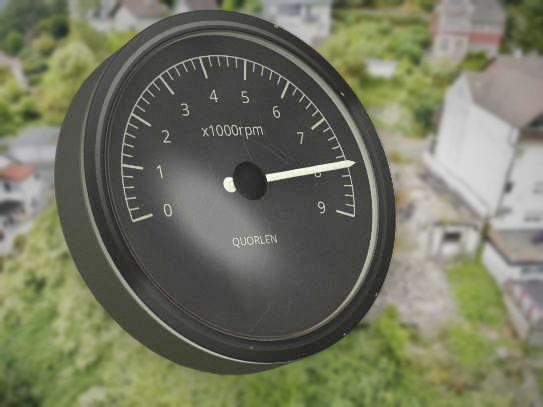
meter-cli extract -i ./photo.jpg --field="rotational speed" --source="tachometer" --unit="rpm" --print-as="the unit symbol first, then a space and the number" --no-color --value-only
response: rpm 8000
